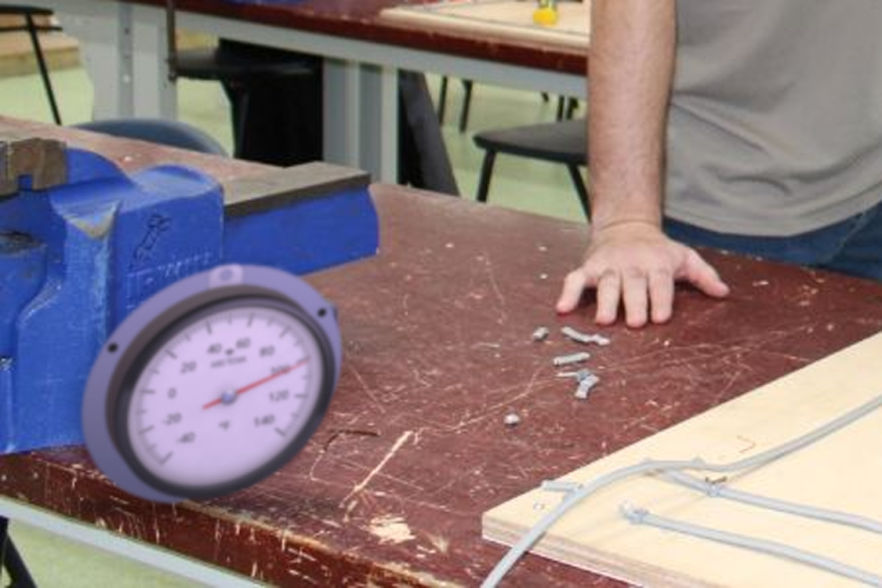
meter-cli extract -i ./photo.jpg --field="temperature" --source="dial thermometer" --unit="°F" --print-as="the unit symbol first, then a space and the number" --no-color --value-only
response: °F 100
